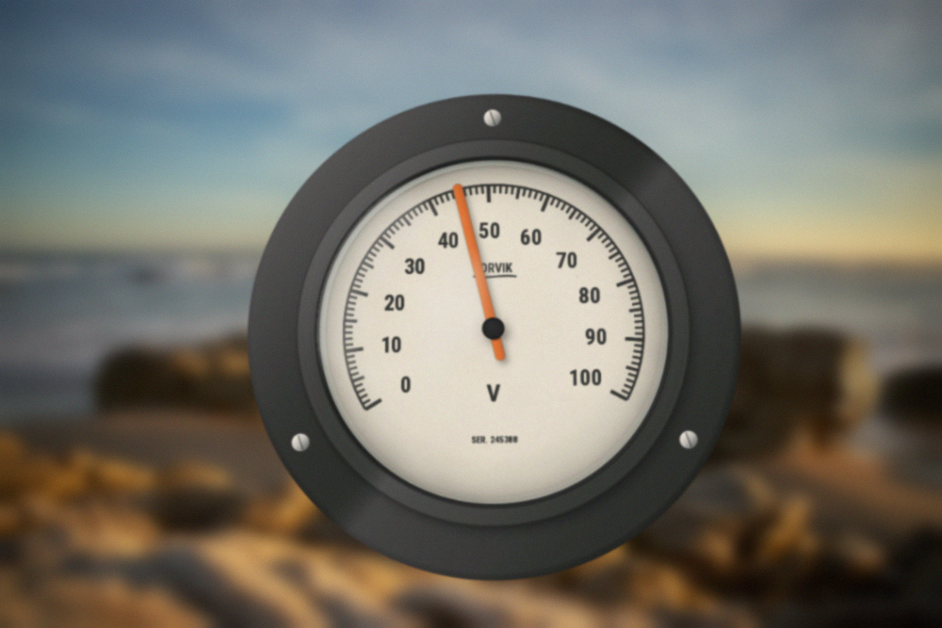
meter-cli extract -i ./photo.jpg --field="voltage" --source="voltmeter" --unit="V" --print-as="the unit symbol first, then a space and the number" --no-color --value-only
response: V 45
